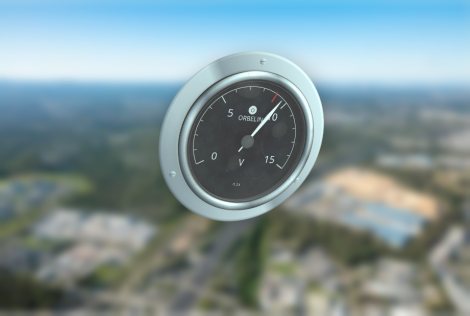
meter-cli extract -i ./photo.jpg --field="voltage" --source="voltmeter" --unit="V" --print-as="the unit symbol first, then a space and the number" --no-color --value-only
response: V 9.5
